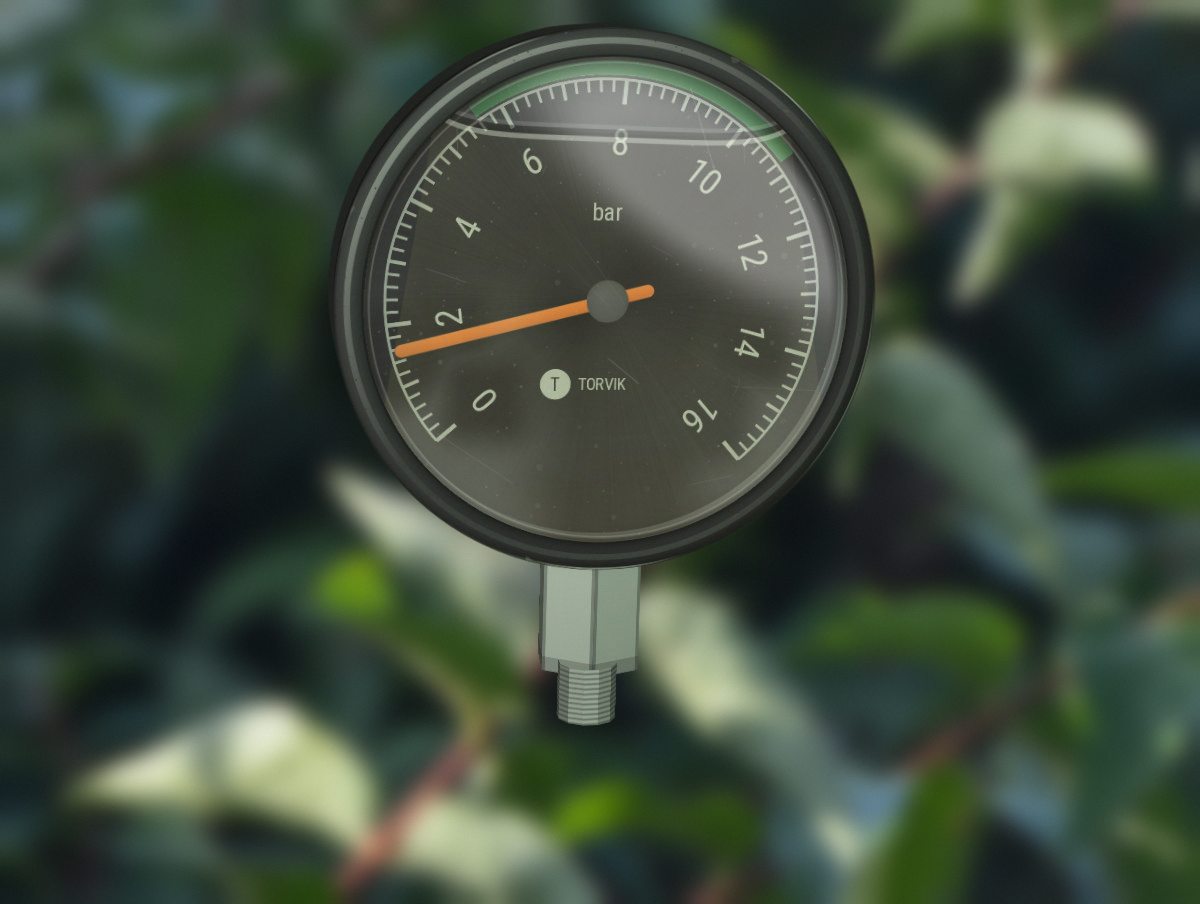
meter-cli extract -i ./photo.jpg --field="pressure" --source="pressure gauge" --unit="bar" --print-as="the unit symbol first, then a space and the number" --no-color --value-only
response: bar 1.6
